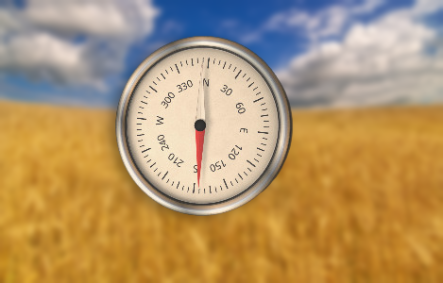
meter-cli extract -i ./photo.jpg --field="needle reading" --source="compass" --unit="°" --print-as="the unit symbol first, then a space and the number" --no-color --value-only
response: ° 175
